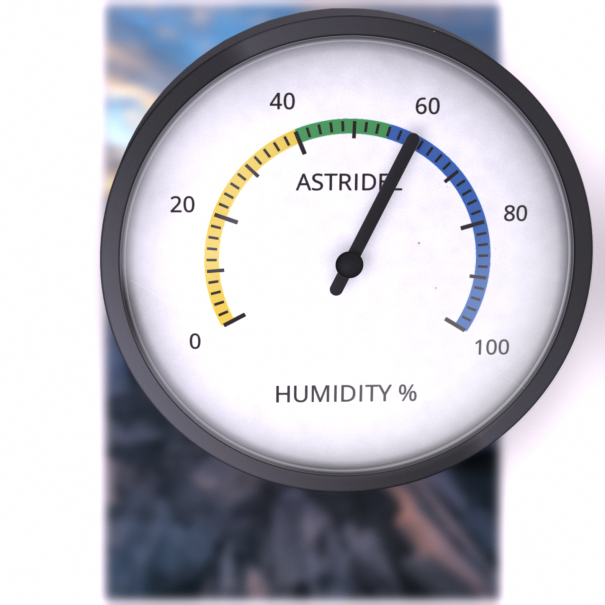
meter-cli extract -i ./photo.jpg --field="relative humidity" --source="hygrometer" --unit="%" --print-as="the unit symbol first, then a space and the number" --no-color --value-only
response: % 60
